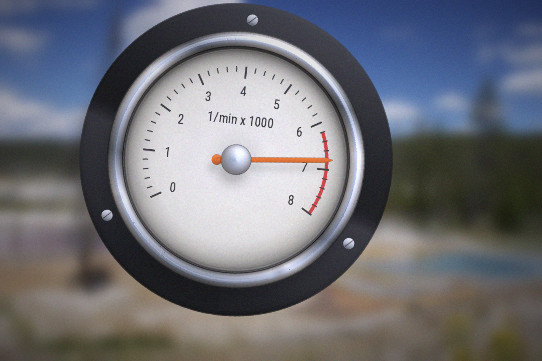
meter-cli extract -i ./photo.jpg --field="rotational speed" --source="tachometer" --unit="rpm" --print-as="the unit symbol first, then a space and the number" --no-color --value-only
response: rpm 6800
